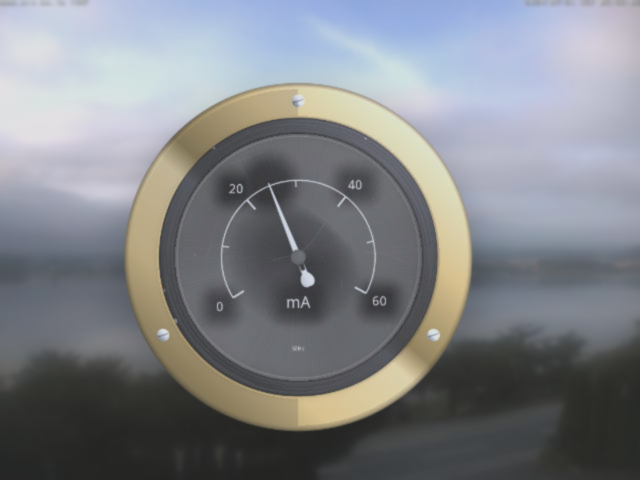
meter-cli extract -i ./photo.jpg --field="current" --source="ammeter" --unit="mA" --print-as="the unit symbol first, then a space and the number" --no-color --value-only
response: mA 25
